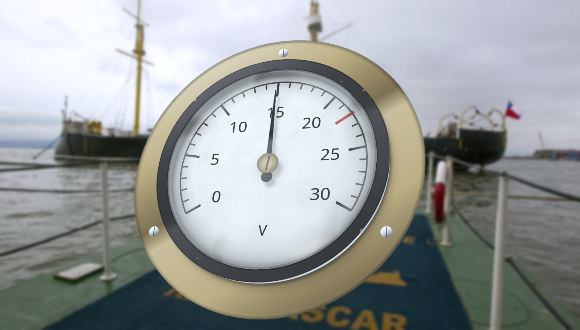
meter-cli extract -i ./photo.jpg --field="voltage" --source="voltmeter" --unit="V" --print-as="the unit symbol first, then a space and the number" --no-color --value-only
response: V 15
